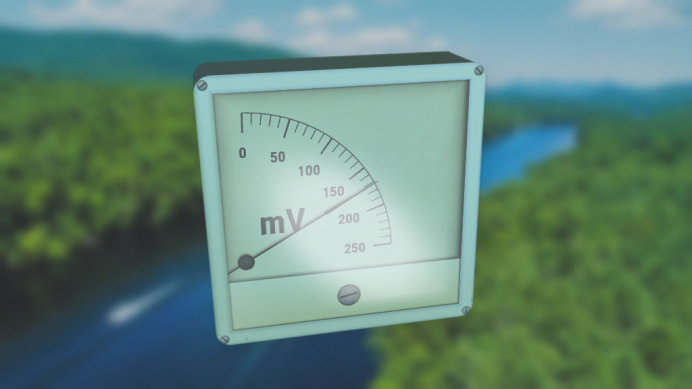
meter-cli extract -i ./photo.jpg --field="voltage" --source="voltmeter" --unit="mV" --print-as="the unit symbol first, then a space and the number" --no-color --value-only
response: mV 170
